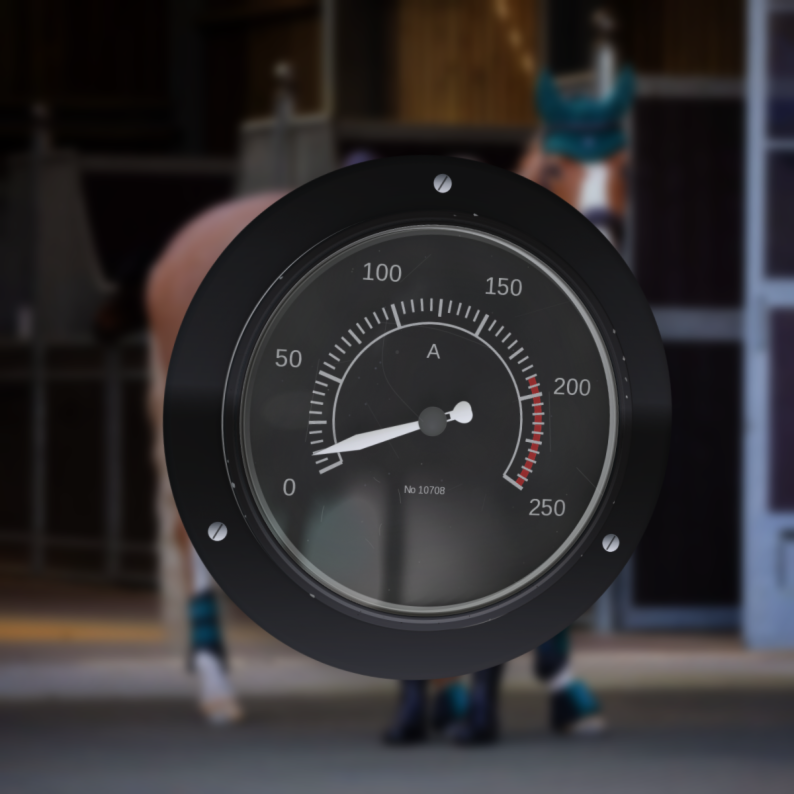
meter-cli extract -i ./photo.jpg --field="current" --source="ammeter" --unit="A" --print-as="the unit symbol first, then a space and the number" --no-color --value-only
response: A 10
